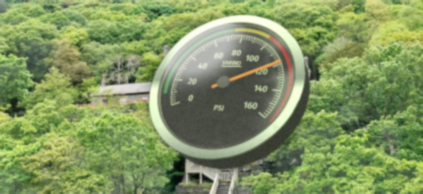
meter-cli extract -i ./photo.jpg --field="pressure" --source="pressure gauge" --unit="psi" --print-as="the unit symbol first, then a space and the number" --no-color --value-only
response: psi 120
